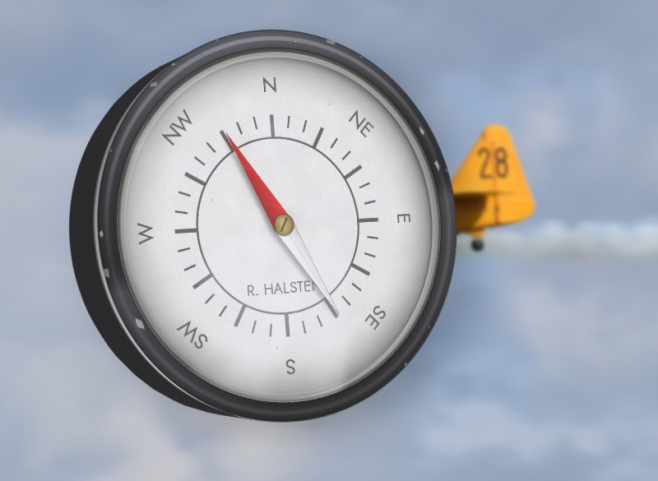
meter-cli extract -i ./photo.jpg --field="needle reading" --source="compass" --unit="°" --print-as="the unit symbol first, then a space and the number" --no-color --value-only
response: ° 330
